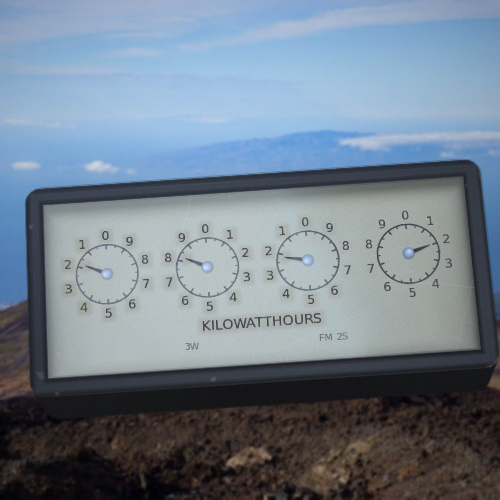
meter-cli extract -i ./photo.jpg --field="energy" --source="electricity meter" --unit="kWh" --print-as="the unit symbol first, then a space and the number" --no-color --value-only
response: kWh 1822
